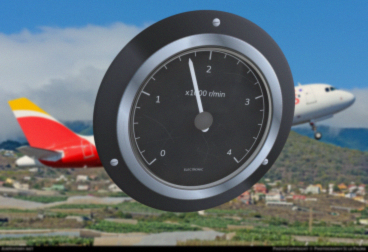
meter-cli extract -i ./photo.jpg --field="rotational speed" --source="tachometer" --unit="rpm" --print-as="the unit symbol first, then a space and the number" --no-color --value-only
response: rpm 1700
